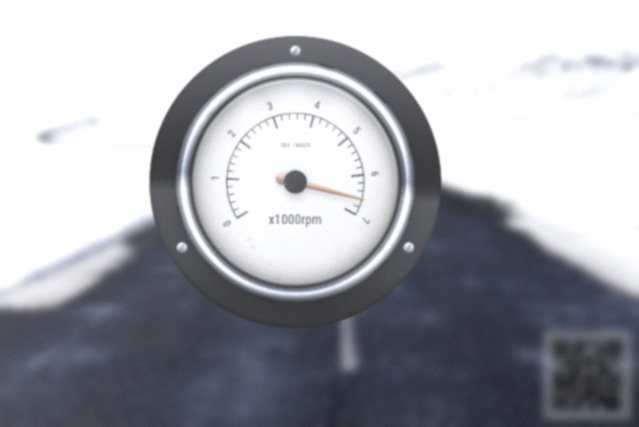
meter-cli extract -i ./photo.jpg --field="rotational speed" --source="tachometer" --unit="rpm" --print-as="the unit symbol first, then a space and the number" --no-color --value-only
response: rpm 6600
